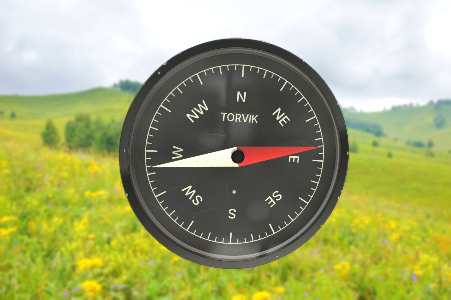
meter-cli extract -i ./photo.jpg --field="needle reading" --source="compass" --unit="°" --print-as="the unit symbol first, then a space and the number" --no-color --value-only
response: ° 80
